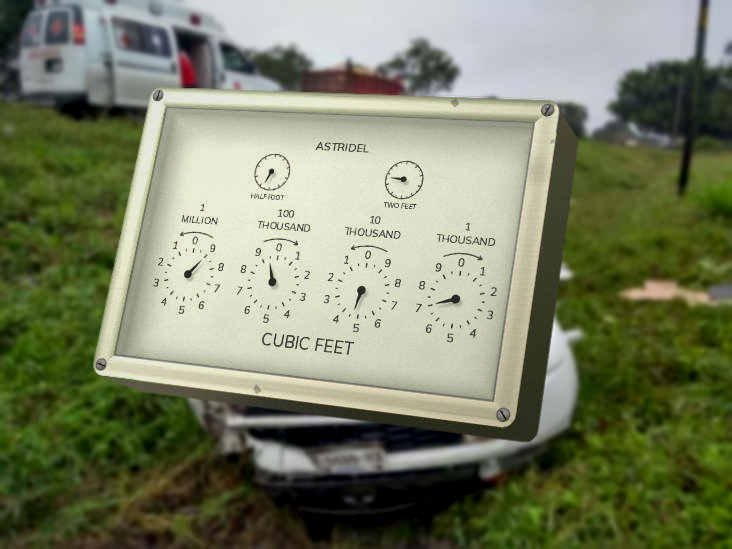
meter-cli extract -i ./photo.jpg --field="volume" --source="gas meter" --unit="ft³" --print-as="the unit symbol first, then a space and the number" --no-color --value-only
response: ft³ 894700
